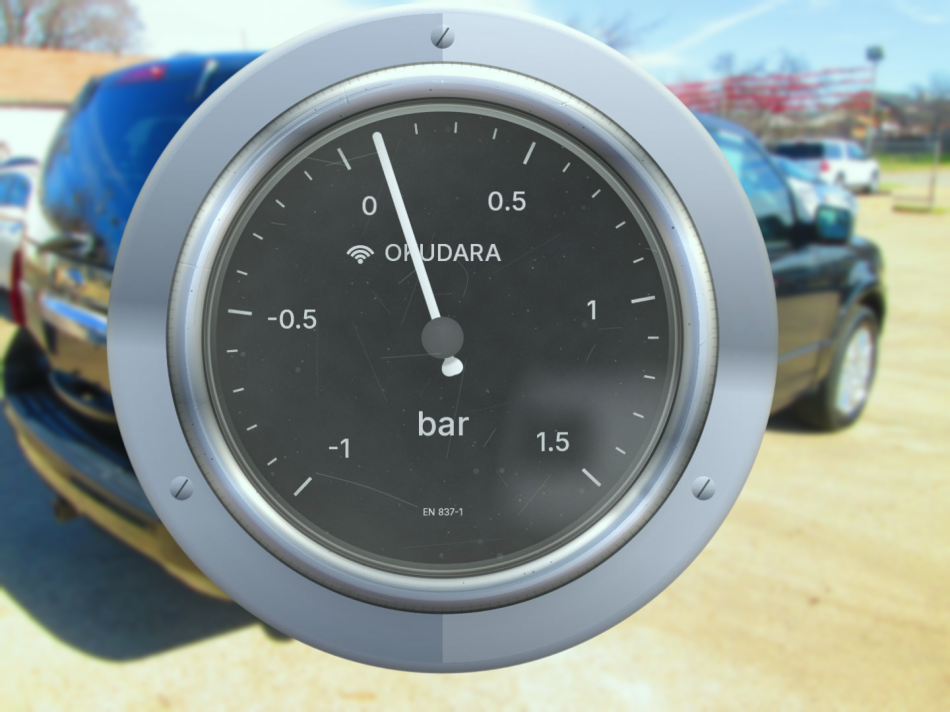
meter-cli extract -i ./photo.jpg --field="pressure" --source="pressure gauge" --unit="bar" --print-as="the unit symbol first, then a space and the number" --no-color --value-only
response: bar 0.1
